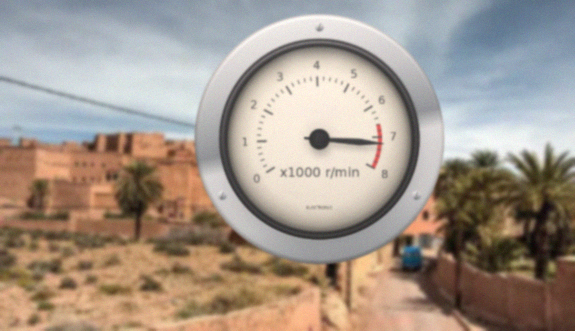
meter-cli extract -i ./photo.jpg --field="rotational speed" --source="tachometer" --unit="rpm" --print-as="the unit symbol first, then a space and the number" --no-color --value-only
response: rpm 7200
